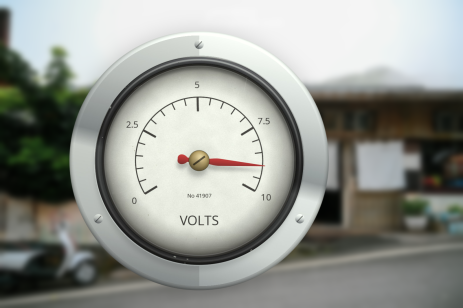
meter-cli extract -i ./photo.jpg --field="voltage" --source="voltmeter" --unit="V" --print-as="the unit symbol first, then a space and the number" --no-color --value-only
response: V 9
